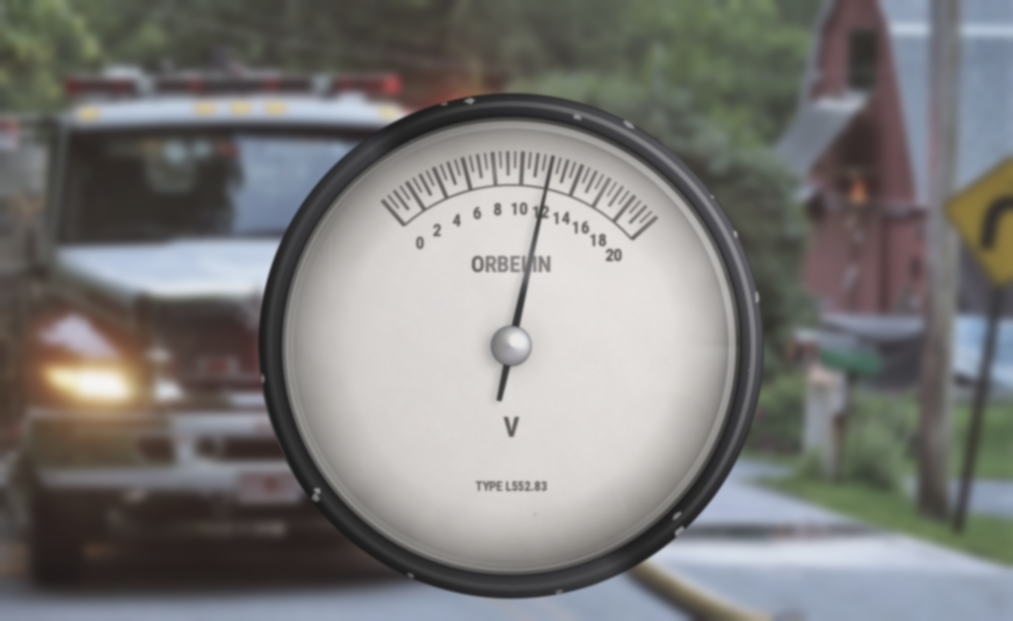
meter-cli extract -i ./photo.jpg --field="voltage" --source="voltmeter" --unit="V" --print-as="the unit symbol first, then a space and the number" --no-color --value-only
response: V 12
